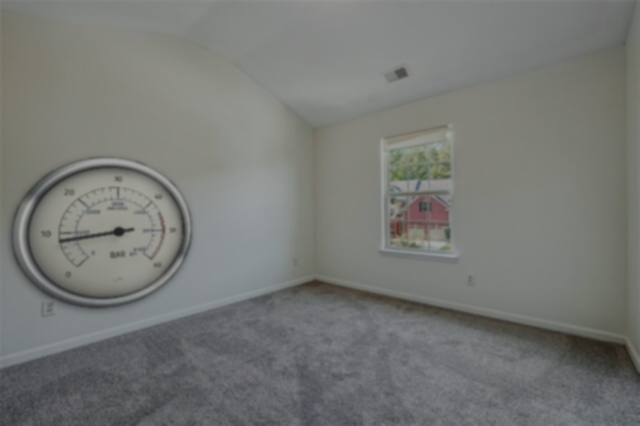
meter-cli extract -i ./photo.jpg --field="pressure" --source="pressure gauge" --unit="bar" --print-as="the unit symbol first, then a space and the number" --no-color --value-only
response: bar 8
